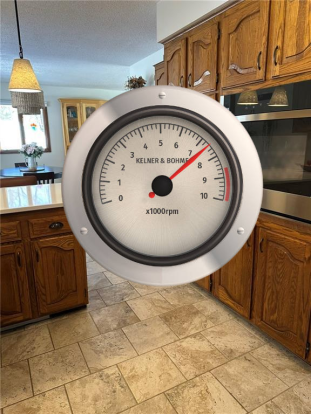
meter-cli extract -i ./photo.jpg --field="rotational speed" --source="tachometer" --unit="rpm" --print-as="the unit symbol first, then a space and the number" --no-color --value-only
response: rpm 7400
